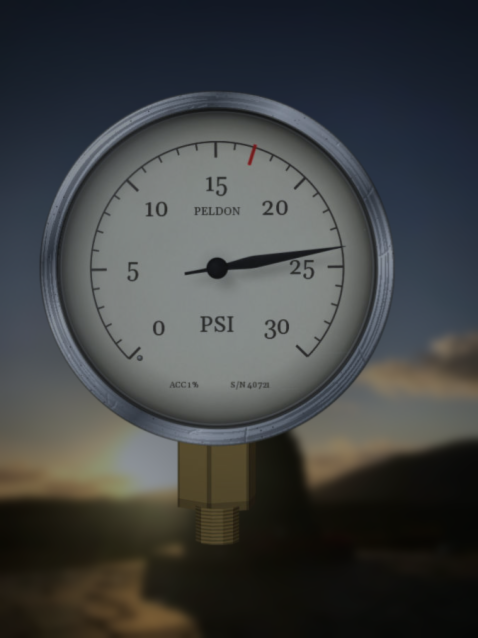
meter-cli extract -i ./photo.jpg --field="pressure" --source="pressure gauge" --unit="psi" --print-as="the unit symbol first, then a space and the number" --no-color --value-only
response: psi 24
